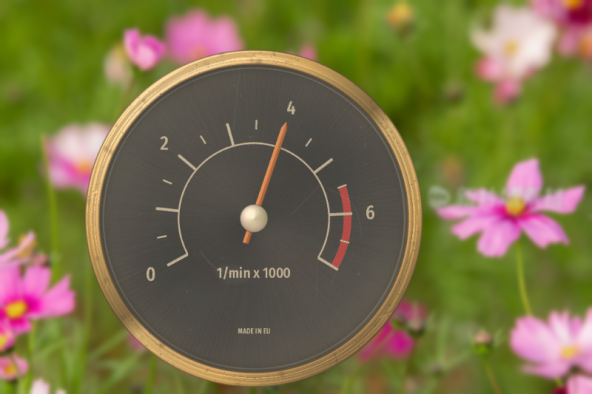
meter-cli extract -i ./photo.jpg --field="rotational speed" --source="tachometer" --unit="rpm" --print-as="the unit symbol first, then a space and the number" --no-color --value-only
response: rpm 4000
